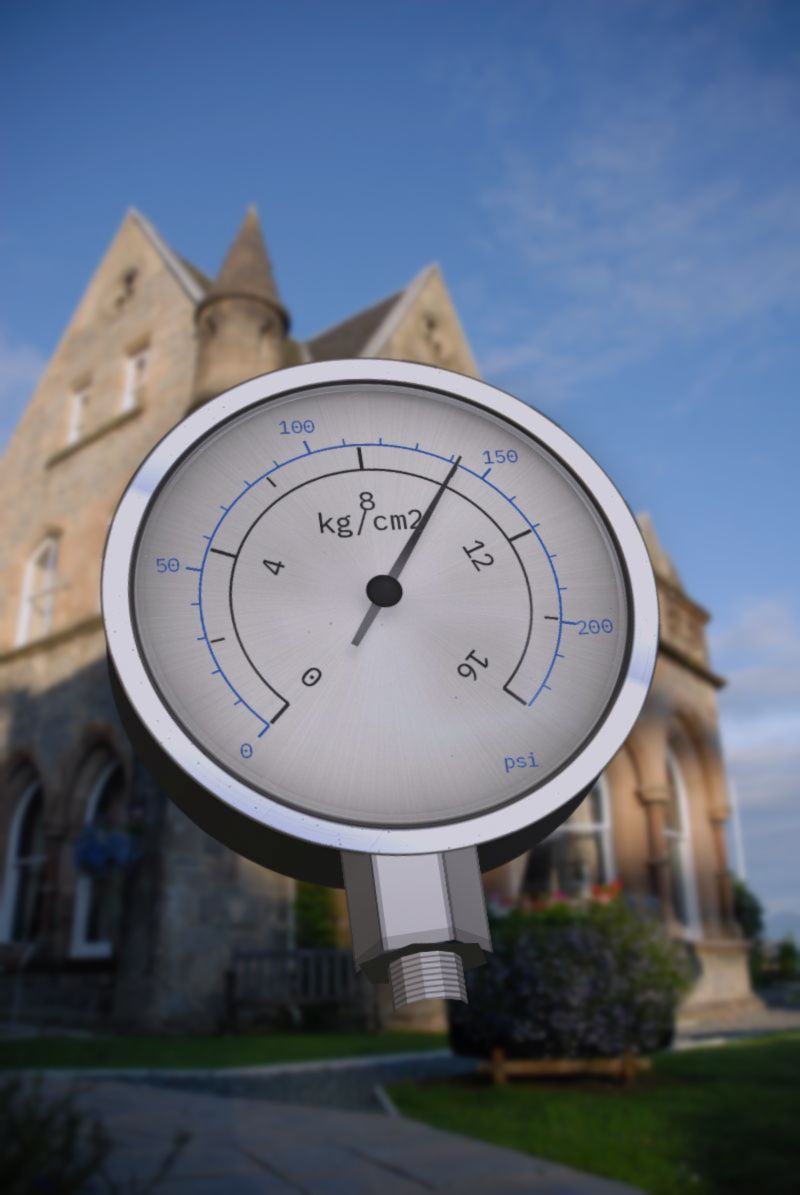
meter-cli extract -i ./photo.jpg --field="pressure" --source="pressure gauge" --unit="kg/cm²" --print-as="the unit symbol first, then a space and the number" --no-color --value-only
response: kg/cm² 10
